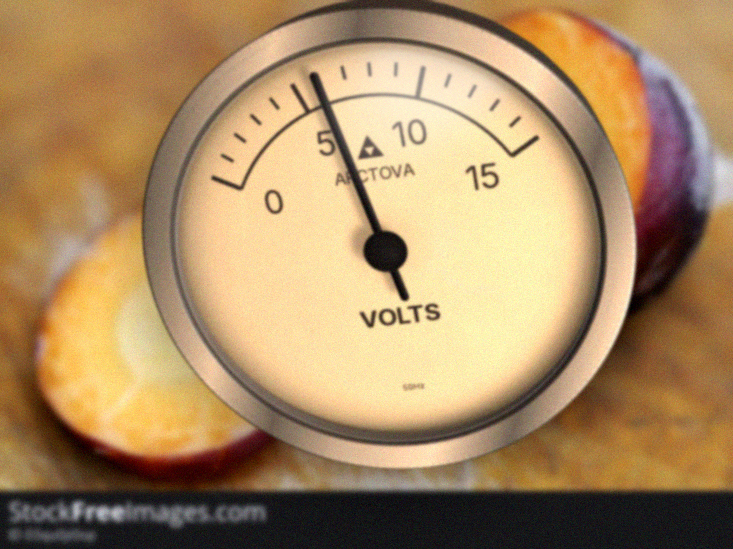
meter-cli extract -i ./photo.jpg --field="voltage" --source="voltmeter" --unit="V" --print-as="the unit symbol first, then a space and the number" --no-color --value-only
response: V 6
